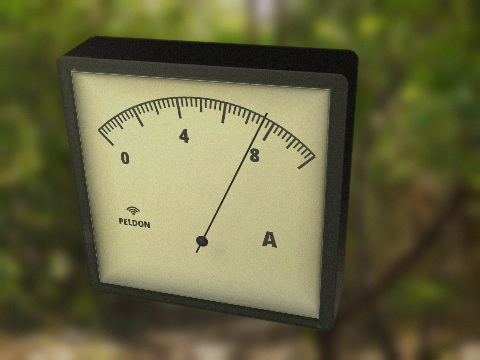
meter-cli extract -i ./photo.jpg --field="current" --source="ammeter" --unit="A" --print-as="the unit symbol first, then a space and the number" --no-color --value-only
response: A 7.6
